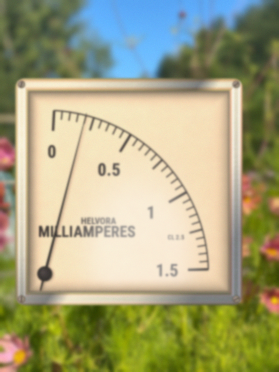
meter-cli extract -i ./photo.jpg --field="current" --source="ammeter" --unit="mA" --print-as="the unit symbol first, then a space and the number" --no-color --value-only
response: mA 0.2
